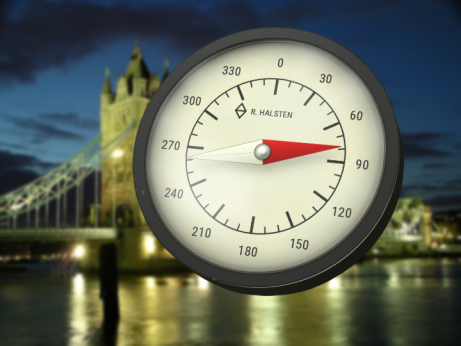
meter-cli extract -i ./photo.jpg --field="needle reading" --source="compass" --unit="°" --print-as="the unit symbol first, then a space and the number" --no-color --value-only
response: ° 80
